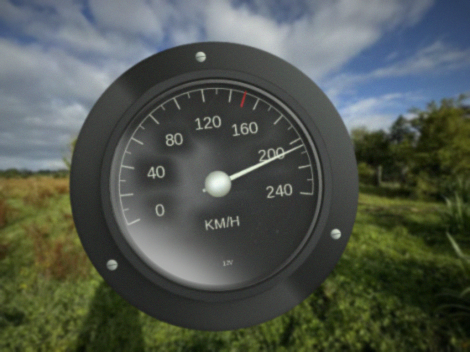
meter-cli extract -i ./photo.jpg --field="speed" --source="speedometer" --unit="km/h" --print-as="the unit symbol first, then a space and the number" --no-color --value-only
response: km/h 205
